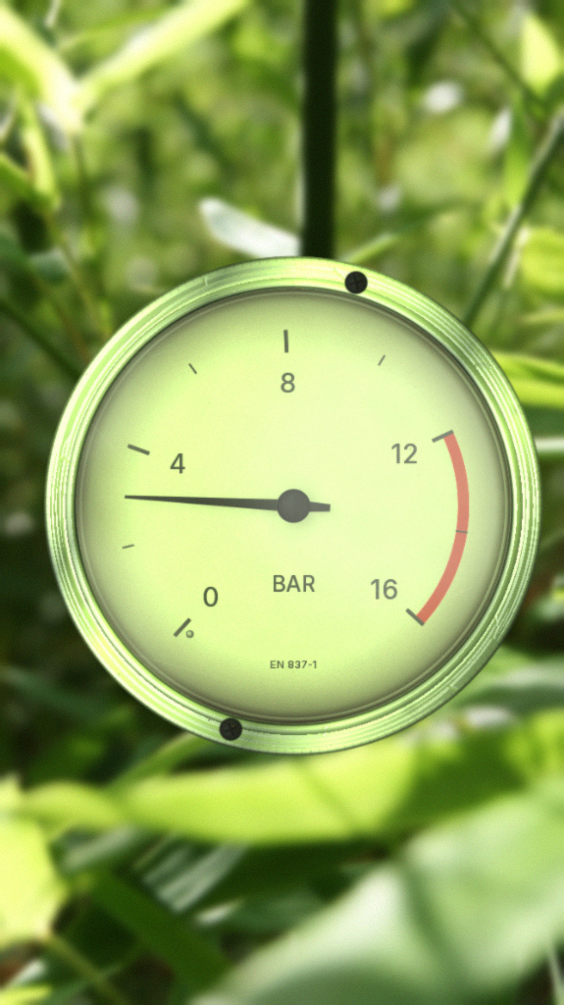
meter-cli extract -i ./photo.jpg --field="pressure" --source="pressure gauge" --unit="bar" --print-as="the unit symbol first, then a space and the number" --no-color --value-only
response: bar 3
